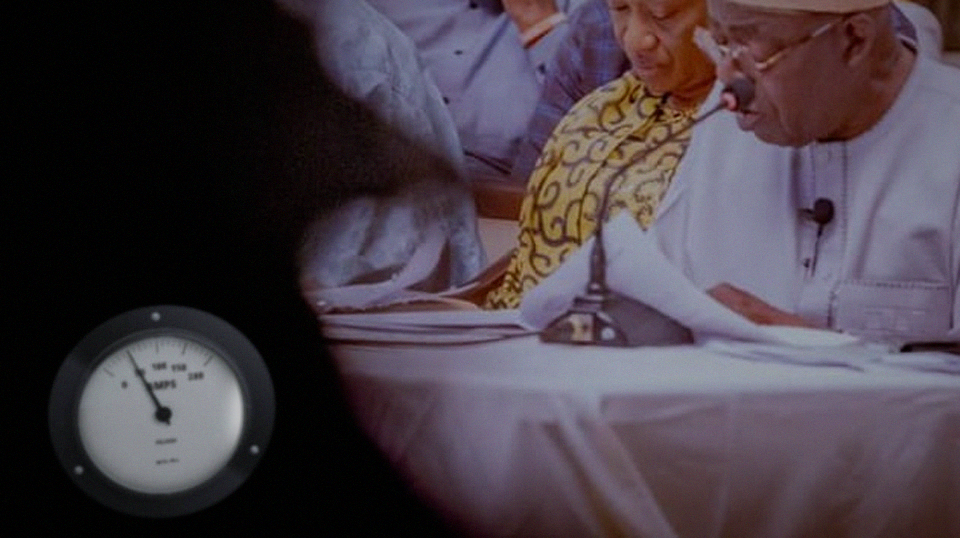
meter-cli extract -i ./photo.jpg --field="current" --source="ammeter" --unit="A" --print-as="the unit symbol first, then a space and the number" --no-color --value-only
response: A 50
